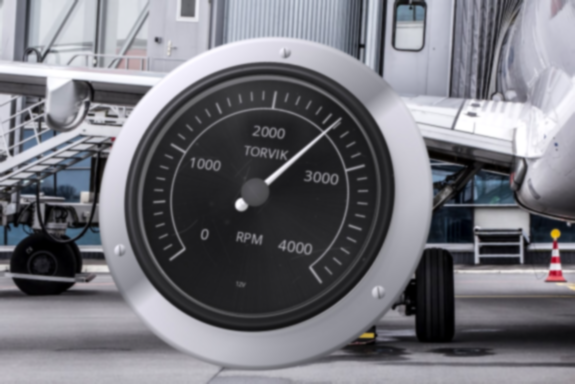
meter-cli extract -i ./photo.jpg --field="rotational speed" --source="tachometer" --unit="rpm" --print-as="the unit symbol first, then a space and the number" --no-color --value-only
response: rpm 2600
